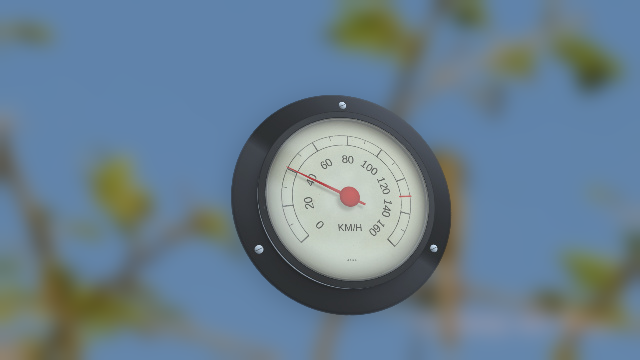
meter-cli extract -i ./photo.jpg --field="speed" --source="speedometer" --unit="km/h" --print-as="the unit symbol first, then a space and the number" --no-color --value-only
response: km/h 40
